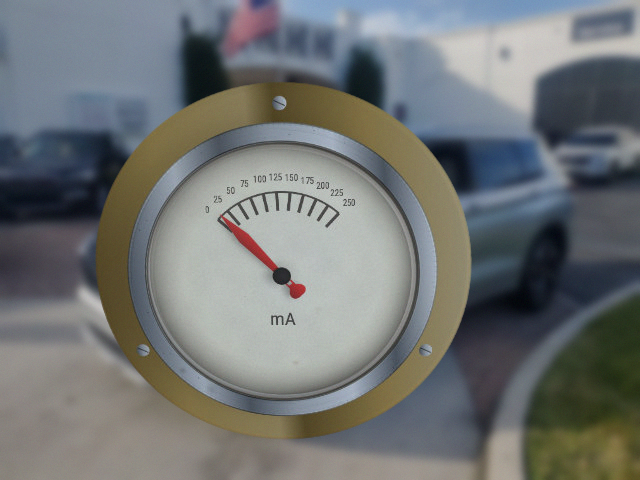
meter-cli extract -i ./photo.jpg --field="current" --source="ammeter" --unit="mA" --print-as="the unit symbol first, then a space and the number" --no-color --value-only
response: mA 12.5
